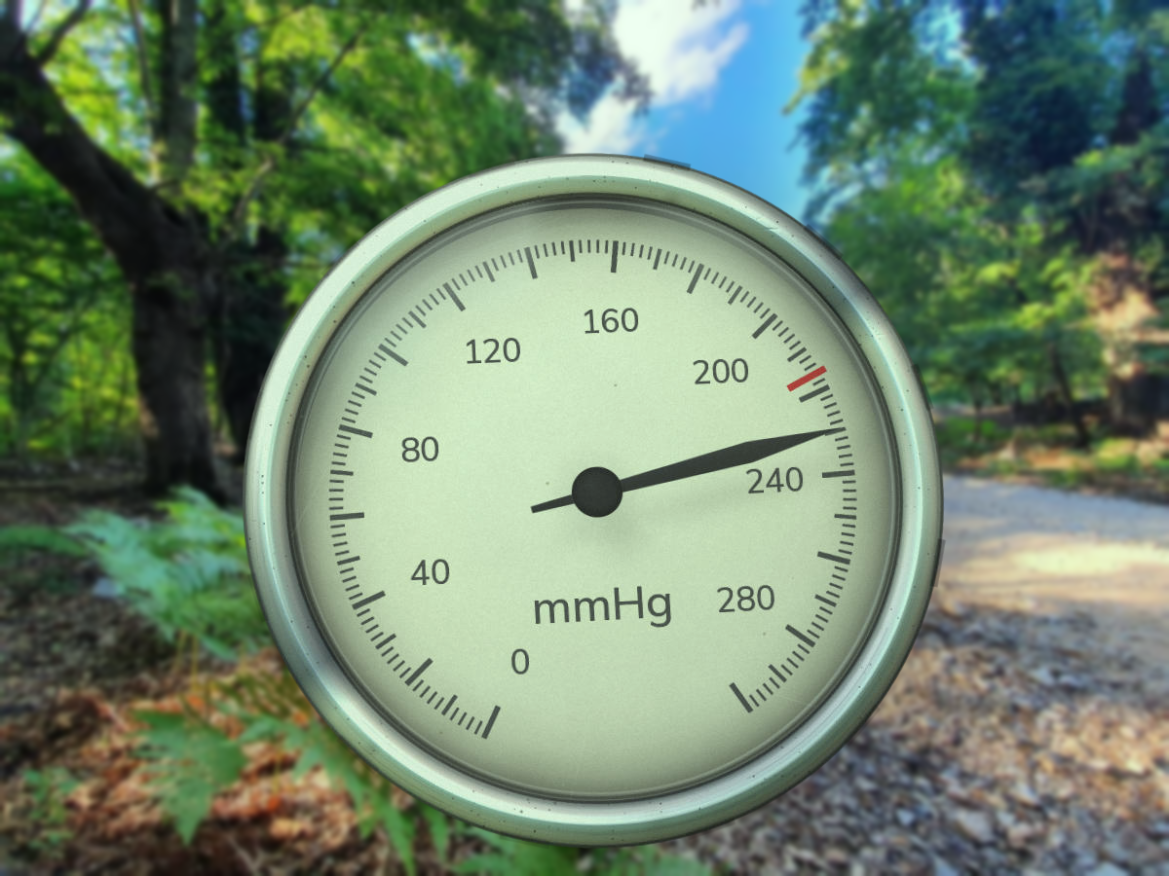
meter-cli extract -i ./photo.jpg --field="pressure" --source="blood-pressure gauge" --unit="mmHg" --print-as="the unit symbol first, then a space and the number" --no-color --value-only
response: mmHg 230
